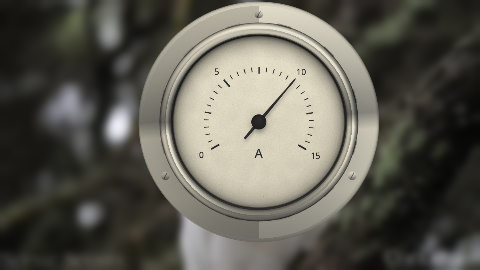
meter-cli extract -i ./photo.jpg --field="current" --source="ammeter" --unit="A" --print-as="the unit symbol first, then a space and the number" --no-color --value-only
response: A 10
